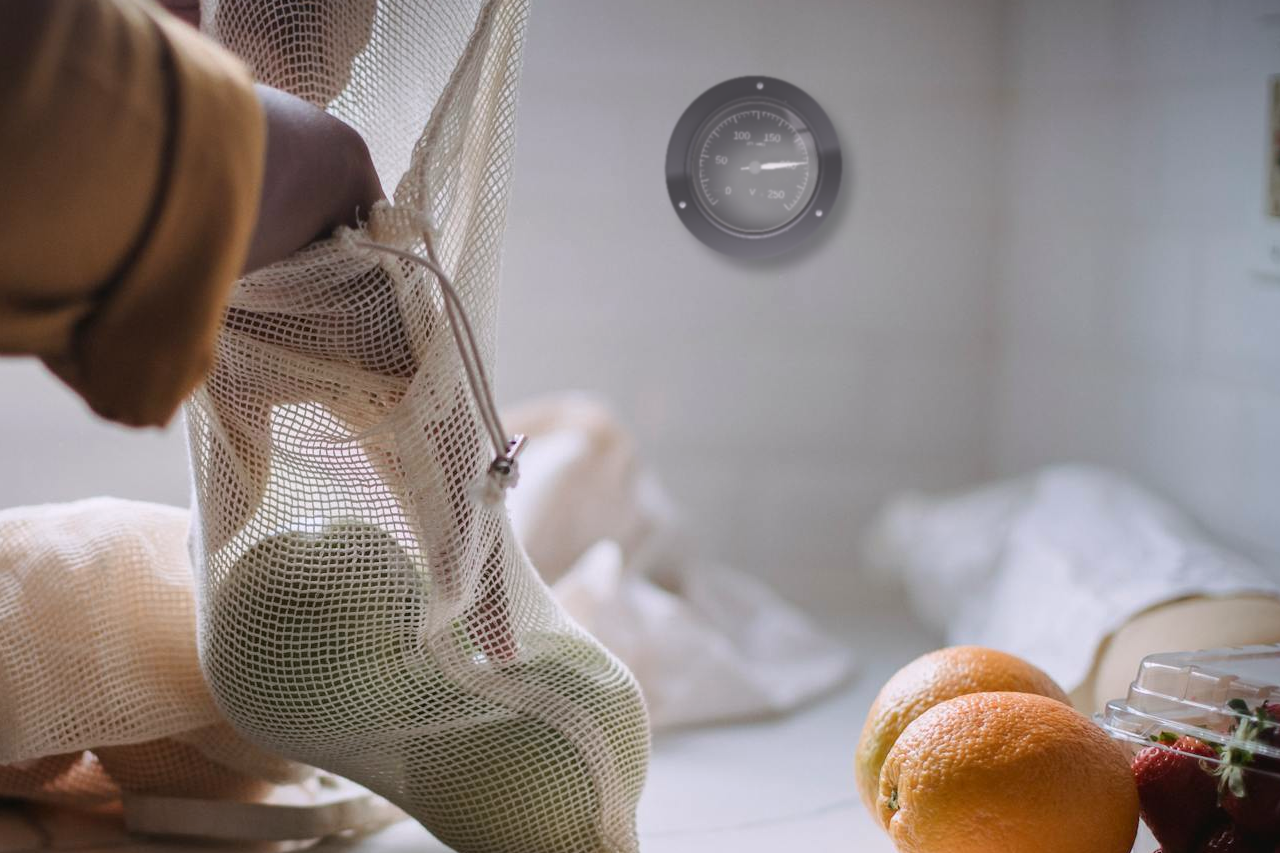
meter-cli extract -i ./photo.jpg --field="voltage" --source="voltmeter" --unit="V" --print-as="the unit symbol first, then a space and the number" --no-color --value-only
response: V 200
